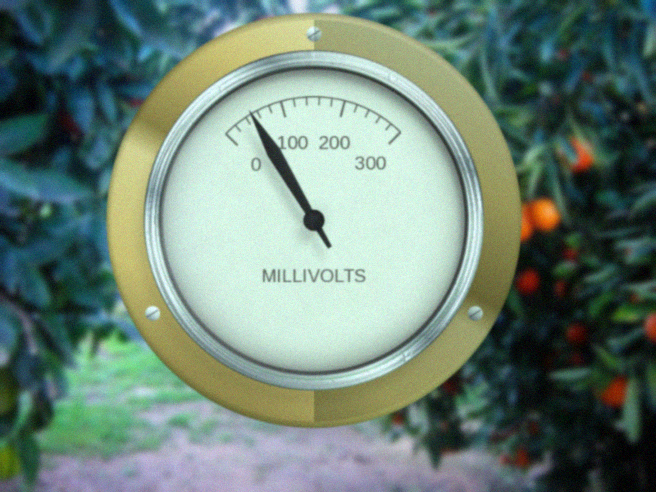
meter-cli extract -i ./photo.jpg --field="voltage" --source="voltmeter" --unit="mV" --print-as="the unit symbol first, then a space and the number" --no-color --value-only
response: mV 50
